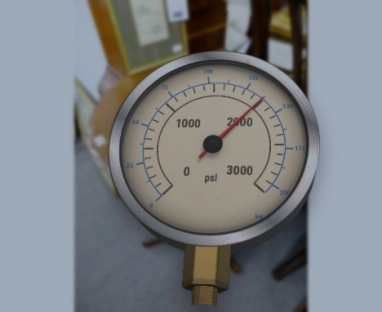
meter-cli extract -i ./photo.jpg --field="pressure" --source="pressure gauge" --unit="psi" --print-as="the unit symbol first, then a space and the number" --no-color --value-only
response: psi 2000
